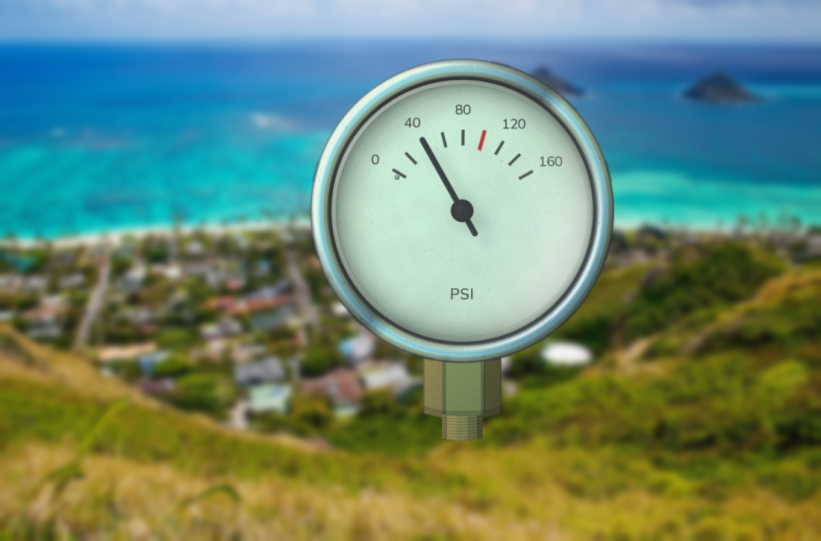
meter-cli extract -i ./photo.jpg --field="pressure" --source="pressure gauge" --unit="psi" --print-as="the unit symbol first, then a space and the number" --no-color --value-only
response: psi 40
